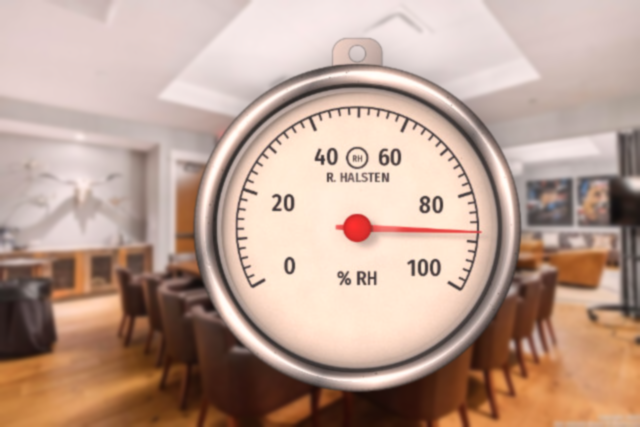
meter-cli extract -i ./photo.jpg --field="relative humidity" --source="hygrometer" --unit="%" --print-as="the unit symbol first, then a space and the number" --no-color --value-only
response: % 88
